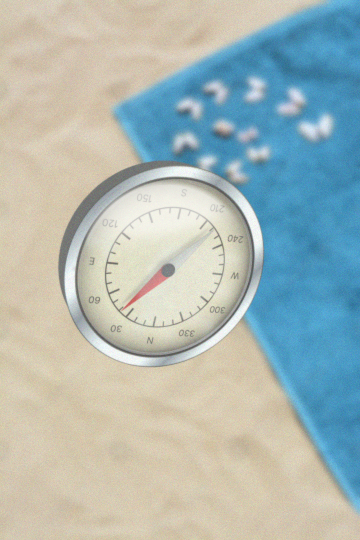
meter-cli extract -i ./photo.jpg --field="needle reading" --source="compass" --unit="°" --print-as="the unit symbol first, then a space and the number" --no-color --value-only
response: ° 40
